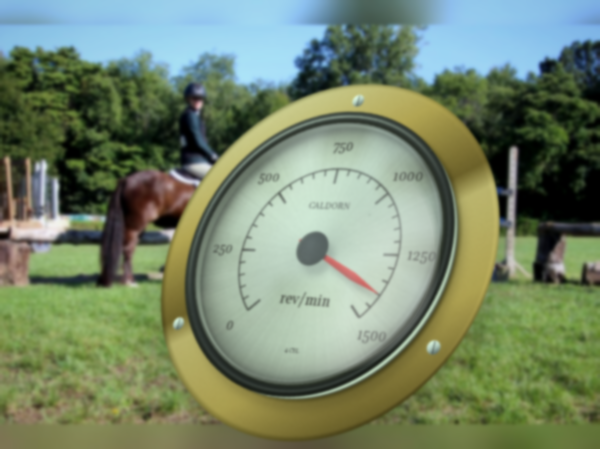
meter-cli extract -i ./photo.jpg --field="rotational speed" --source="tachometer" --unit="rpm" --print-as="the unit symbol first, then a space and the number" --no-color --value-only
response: rpm 1400
